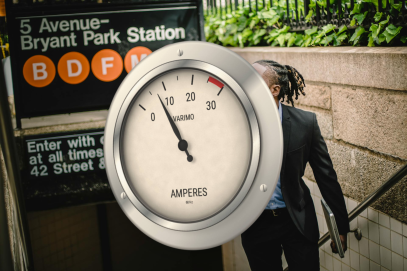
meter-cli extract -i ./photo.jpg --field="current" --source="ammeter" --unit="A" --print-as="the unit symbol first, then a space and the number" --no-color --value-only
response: A 7.5
